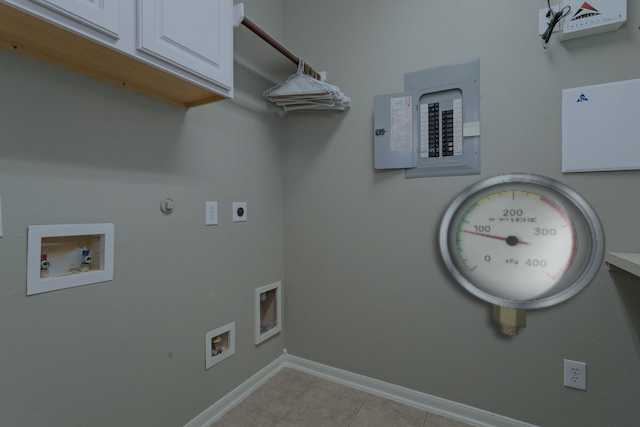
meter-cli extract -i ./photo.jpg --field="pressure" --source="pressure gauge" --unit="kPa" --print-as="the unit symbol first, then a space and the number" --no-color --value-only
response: kPa 80
